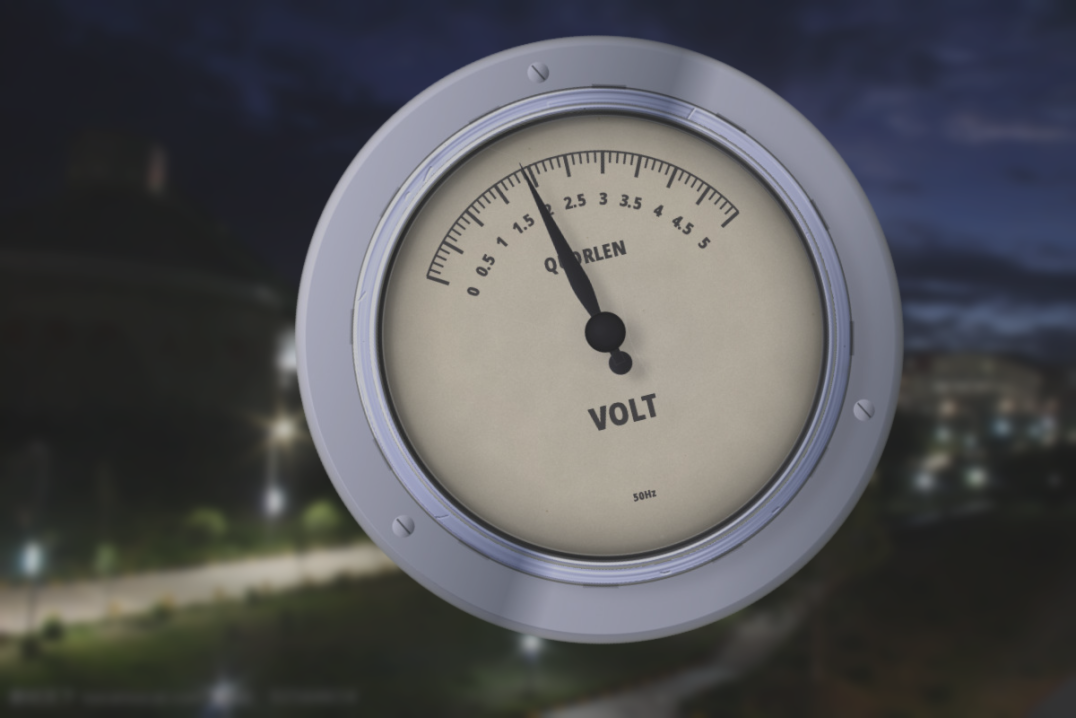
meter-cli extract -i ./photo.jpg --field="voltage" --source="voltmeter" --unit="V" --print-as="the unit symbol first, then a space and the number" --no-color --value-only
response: V 1.9
